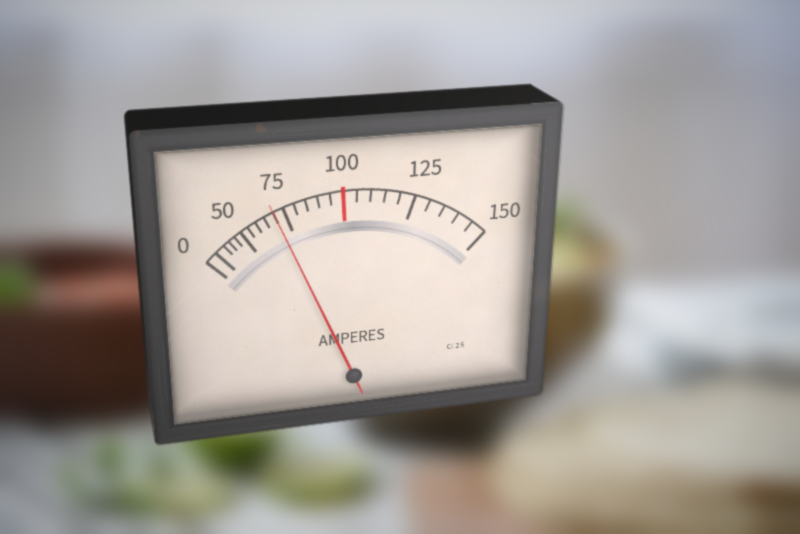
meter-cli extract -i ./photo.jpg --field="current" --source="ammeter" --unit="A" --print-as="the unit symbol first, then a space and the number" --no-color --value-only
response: A 70
